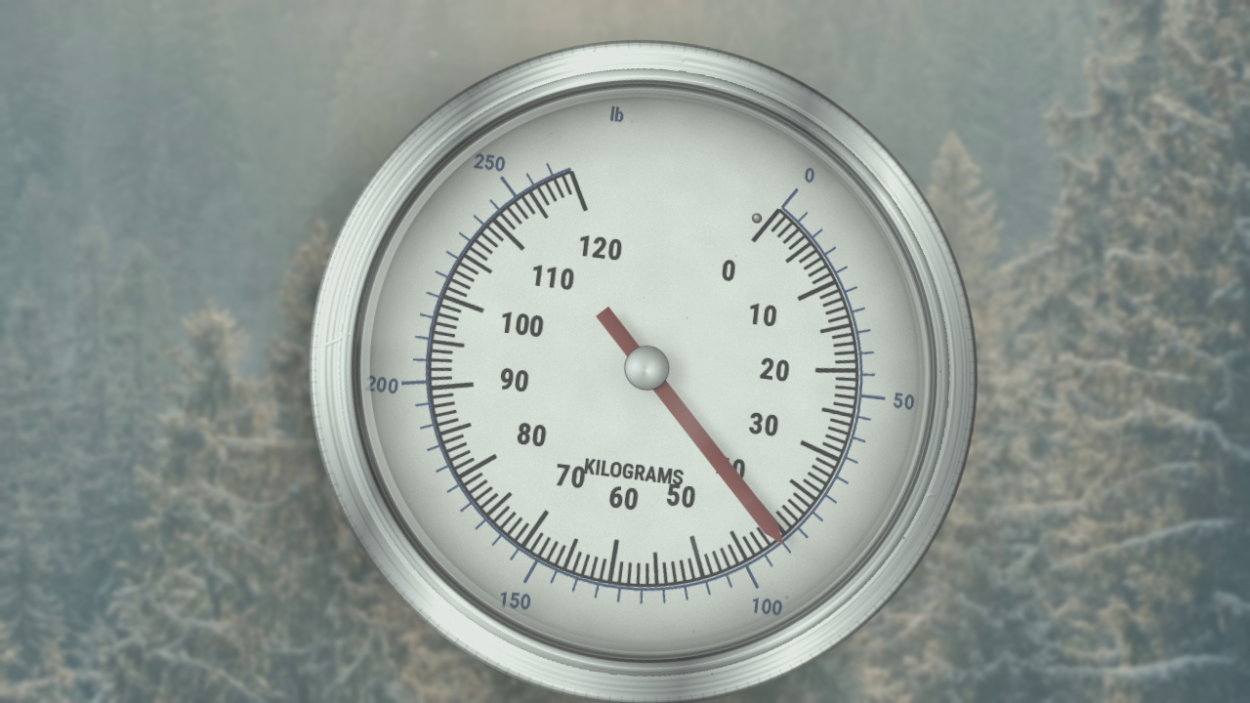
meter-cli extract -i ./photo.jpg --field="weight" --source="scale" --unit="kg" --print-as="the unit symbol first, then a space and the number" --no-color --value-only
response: kg 41
